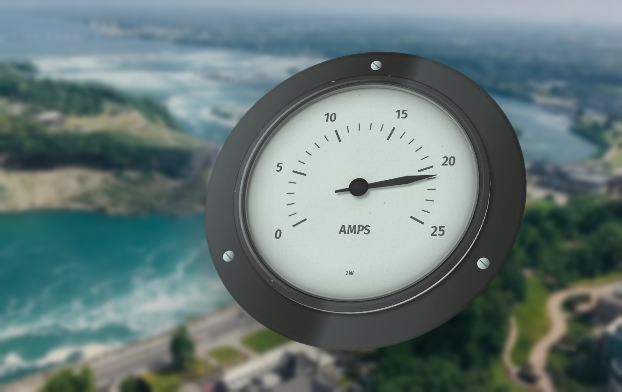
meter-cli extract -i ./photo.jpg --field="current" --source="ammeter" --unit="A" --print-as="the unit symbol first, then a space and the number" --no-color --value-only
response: A 21
